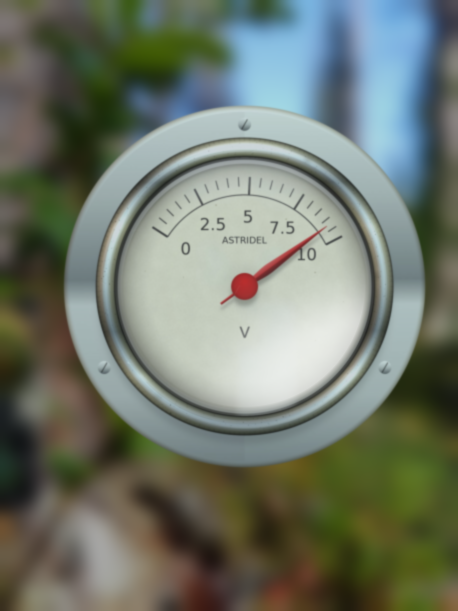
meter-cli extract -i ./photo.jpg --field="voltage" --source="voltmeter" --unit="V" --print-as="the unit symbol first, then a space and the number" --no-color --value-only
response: V 9.25
